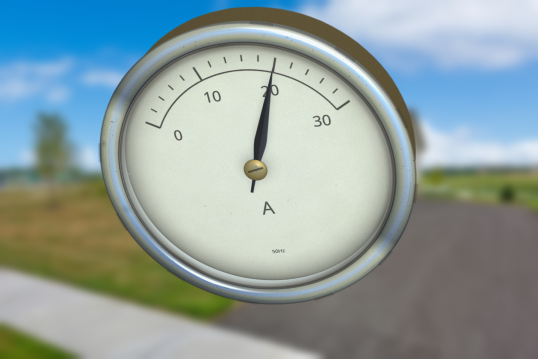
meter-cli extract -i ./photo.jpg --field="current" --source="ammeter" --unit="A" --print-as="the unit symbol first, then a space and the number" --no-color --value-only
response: A 20
